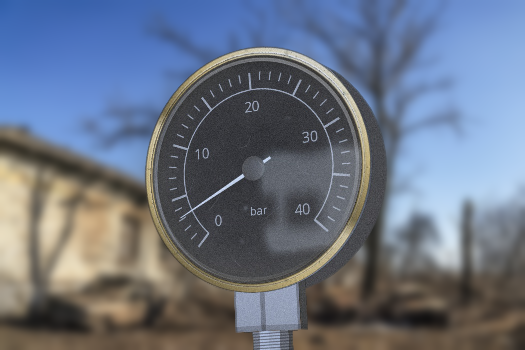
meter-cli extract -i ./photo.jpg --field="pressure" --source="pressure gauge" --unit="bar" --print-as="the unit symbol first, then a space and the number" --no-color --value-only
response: bar 3
